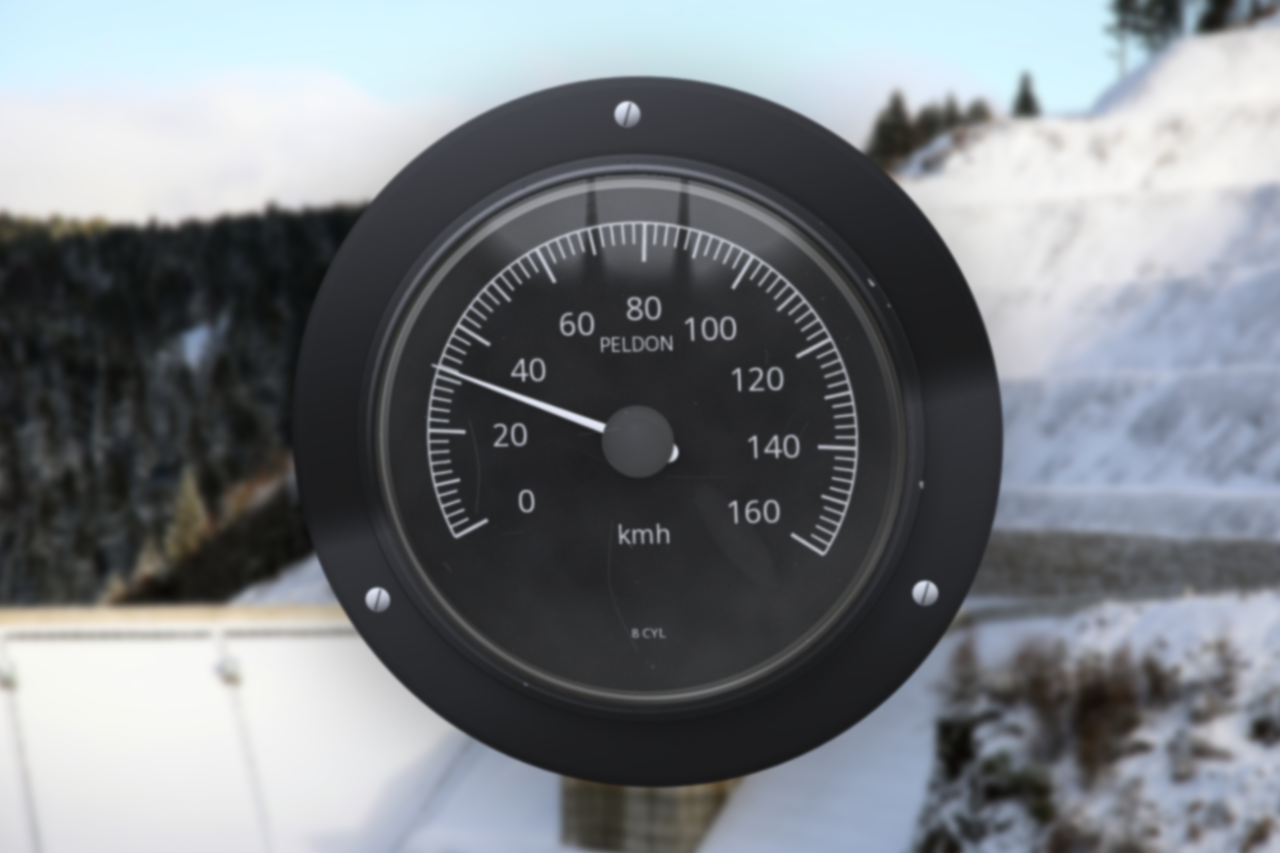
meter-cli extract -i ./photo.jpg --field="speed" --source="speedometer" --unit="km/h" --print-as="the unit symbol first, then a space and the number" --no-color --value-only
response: km/h 32
